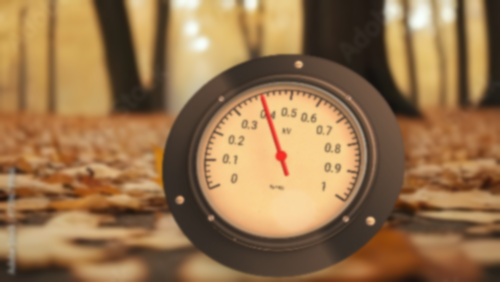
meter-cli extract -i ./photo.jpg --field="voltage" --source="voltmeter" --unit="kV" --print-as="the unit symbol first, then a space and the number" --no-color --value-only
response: kV 0.4
